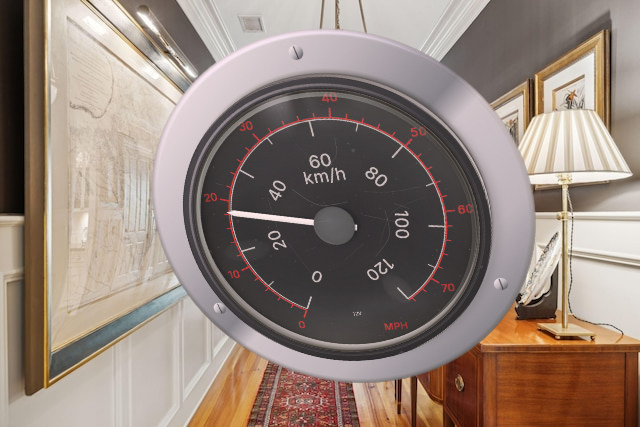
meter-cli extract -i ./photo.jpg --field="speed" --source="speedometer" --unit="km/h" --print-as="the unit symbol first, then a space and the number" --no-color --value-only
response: km/h 30
